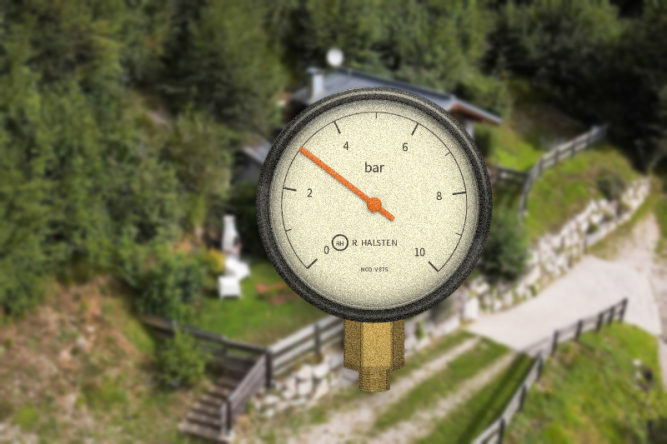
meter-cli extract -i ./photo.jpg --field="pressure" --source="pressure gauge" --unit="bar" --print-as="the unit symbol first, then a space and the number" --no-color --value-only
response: bar 3
